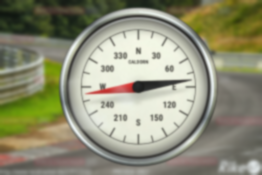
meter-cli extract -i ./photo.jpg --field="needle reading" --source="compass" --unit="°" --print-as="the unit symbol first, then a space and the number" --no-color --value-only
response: ° 262.5
